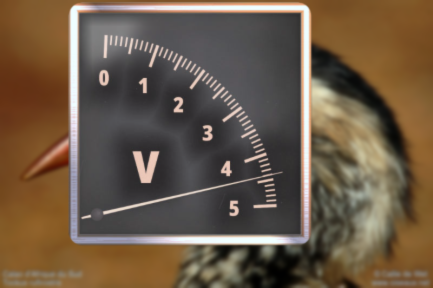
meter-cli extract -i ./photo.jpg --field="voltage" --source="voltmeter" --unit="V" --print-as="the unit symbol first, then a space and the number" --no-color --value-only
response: V 4.4
